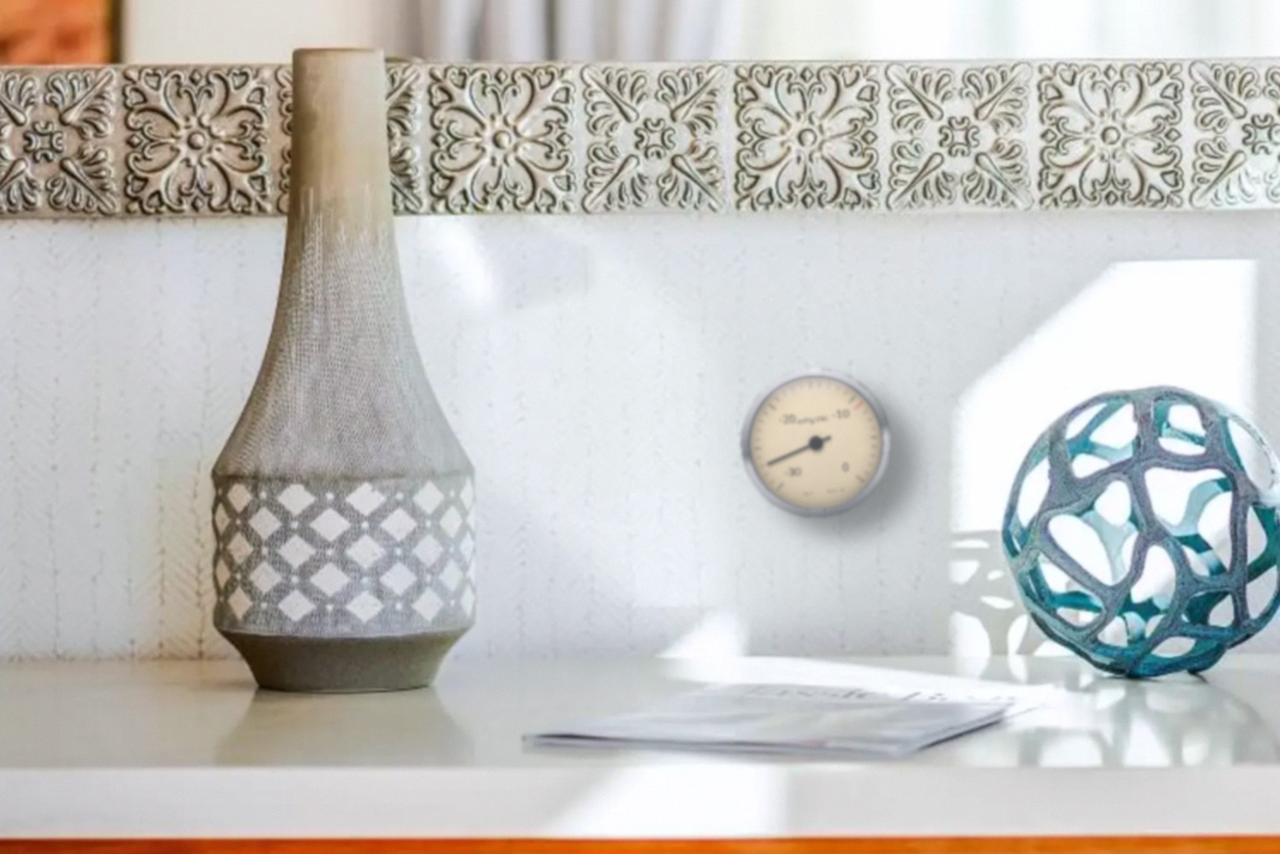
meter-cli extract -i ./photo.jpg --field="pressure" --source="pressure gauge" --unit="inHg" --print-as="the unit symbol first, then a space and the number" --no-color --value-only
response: inHg -27
